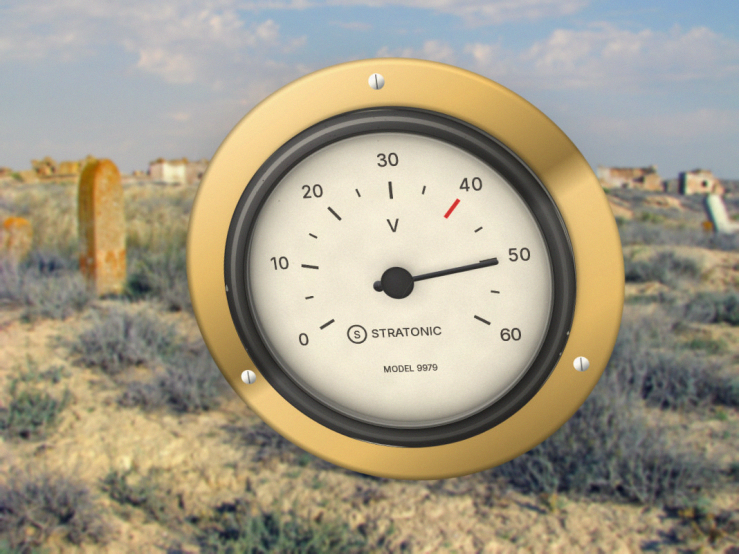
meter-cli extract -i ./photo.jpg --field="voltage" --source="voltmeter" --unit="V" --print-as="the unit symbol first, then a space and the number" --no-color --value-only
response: V 50
